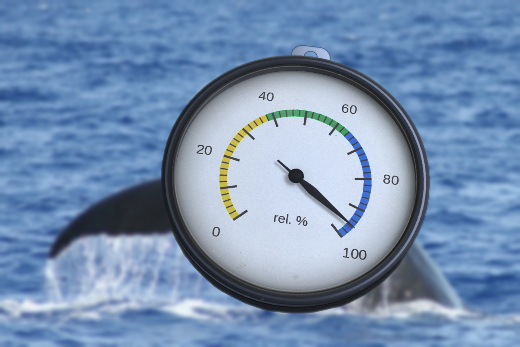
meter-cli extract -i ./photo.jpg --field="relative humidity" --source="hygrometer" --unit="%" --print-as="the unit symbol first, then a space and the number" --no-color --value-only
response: % 96
